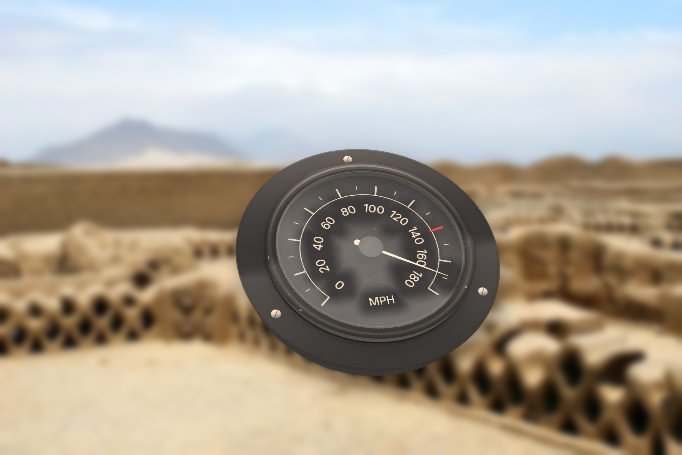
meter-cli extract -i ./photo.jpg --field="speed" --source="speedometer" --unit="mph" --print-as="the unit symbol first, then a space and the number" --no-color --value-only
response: mph 170
